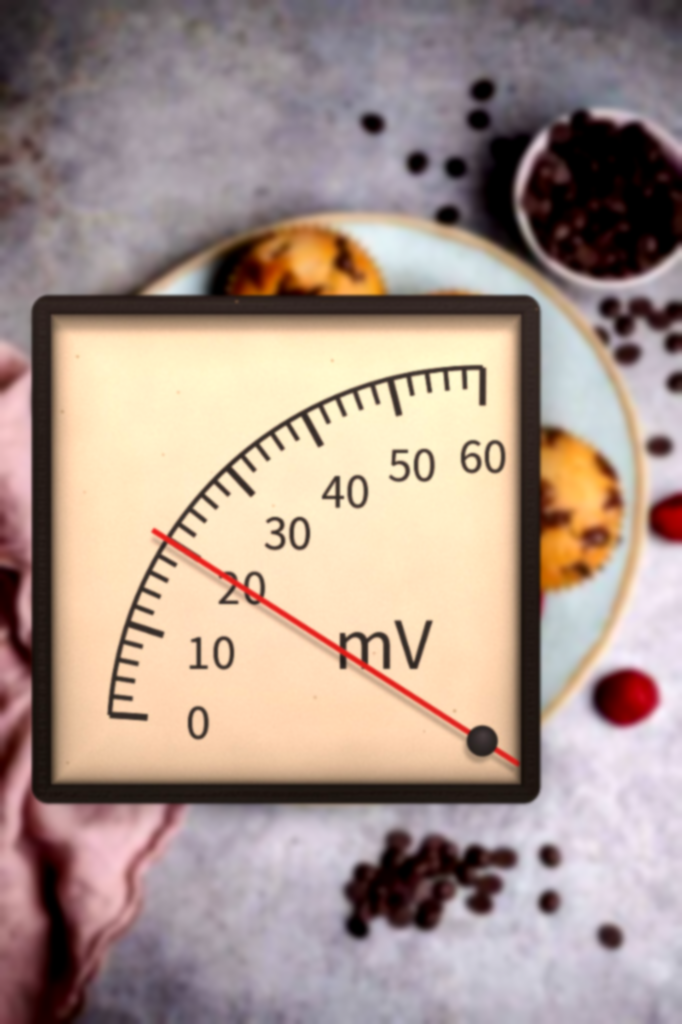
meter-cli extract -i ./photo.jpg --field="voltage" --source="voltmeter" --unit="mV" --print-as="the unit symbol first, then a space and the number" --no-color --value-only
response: mV 20
